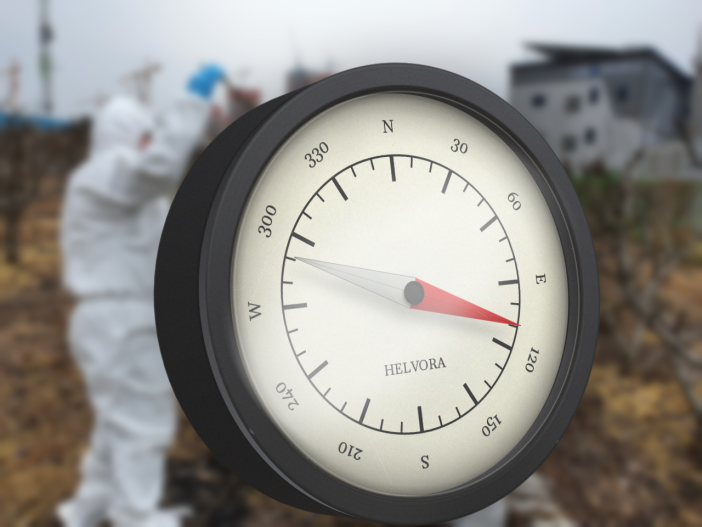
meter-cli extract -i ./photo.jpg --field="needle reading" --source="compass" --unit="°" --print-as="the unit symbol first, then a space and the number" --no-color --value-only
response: ° 110
